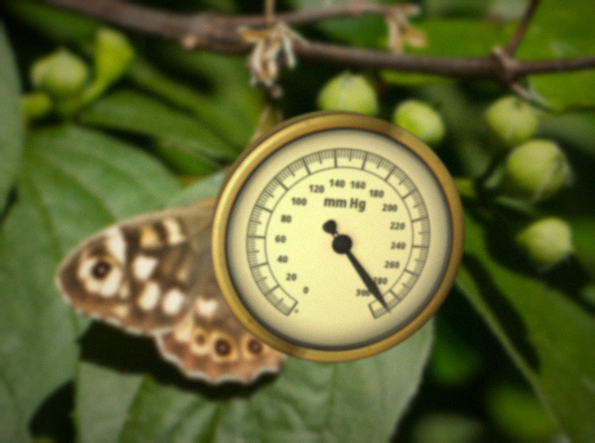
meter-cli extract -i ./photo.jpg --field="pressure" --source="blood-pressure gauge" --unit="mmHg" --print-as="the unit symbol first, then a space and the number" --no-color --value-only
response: mmHg 290
